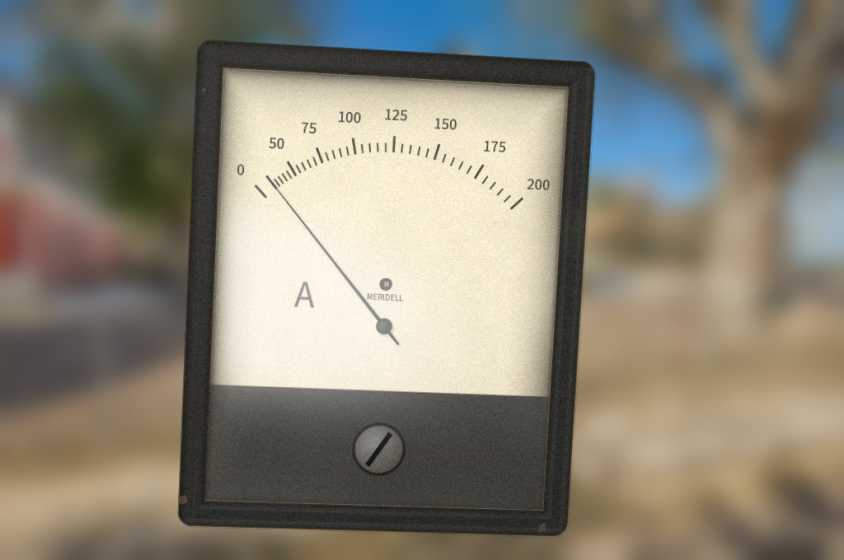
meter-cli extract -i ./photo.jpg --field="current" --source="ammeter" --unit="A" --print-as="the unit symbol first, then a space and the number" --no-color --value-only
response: A 25
